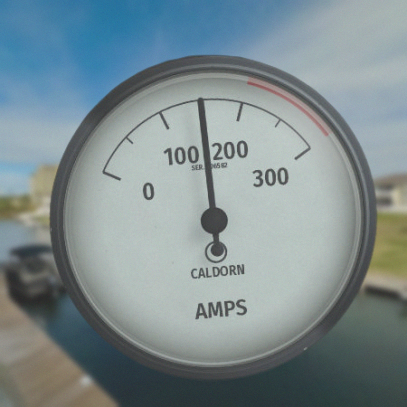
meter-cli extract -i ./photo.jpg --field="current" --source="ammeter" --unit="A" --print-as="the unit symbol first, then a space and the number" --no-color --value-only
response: A 150
